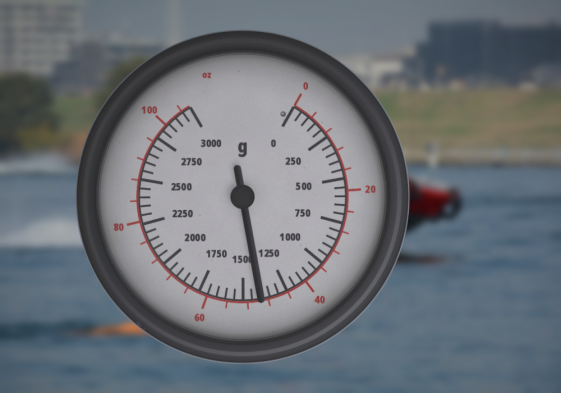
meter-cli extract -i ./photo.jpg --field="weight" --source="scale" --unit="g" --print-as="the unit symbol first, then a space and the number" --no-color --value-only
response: g 1400
